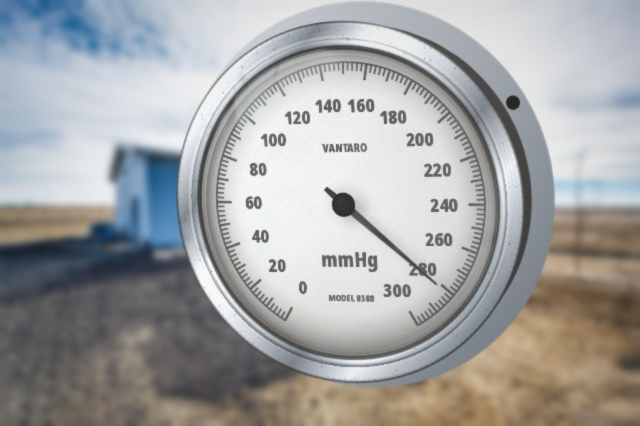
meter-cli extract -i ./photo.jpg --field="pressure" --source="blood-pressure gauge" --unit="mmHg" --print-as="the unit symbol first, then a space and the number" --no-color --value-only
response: mmHg 280
